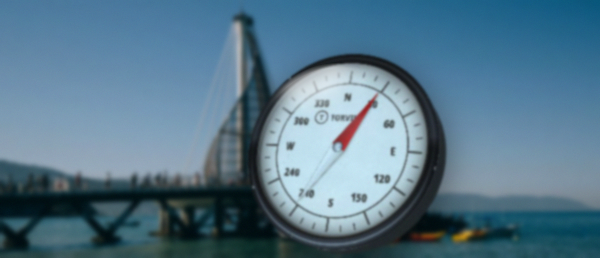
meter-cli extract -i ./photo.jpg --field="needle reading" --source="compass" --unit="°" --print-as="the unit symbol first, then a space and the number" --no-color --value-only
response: ° 30
